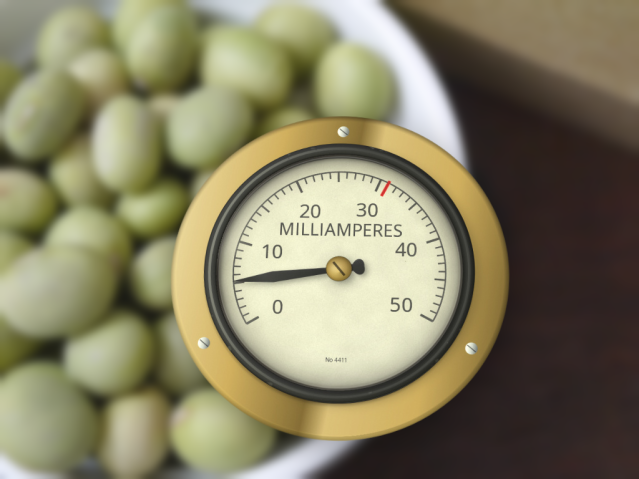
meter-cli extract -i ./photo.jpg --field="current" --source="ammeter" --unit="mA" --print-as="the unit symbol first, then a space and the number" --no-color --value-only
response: mA 5
